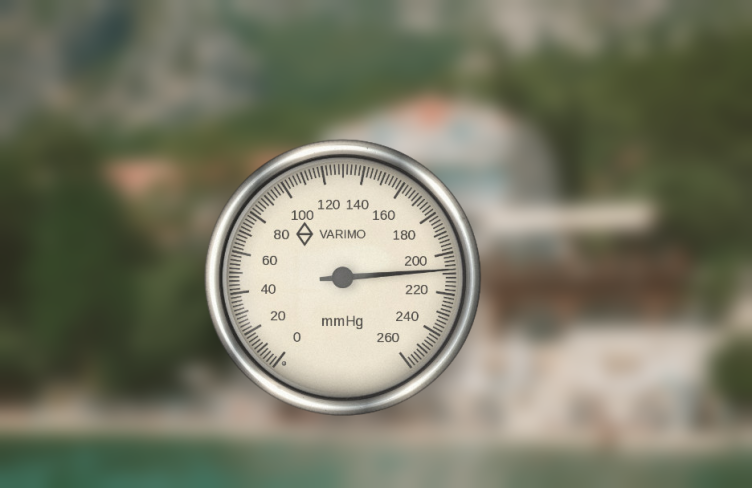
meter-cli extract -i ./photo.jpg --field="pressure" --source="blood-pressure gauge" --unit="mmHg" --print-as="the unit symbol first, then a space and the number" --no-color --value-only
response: mmHg 208
